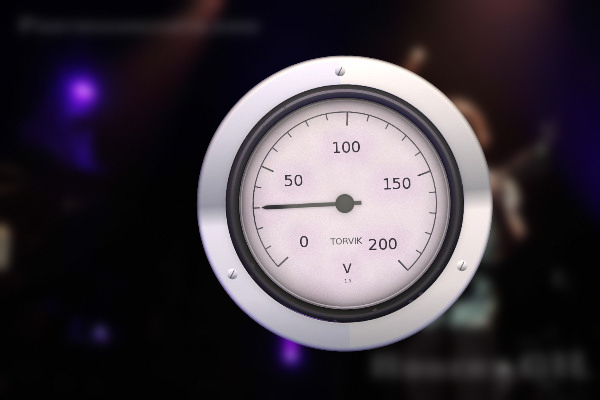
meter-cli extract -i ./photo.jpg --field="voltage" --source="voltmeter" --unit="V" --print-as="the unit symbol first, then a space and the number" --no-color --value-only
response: V 30
